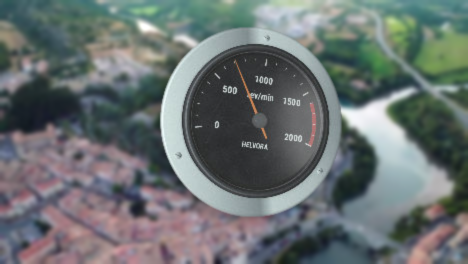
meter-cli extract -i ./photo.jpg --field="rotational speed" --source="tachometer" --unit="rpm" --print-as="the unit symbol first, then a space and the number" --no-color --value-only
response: rpm 700
